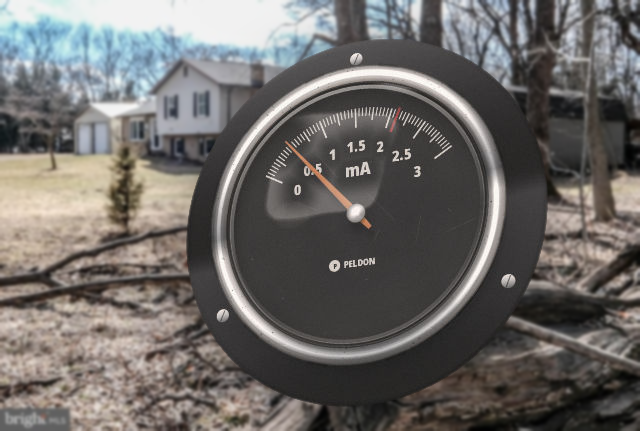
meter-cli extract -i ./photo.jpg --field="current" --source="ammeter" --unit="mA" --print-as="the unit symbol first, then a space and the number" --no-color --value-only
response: mA 0.5
